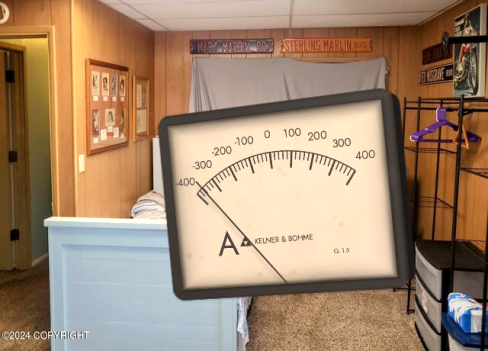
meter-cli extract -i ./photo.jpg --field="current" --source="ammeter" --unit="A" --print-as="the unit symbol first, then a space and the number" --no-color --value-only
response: A -360
